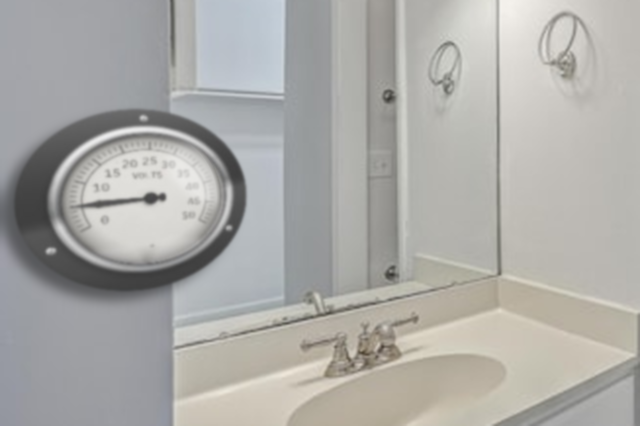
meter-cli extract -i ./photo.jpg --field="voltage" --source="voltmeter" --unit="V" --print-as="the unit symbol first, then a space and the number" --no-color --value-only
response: V 5
